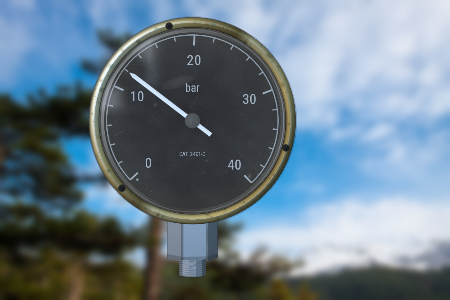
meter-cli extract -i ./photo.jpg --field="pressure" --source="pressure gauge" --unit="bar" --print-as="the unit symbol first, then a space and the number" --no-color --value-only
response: bar 12
